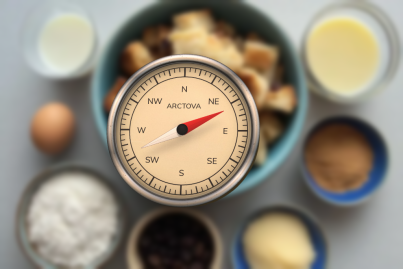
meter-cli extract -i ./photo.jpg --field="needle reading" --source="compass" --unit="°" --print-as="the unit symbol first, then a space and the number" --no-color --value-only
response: ° 65
